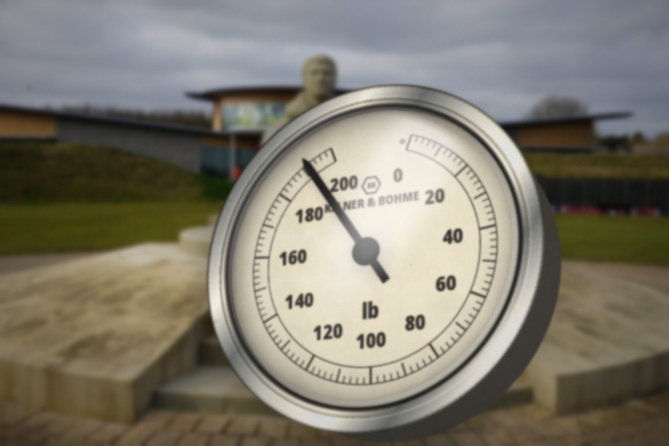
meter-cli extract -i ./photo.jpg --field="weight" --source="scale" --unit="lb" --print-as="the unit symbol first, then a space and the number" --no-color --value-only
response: lb 192
